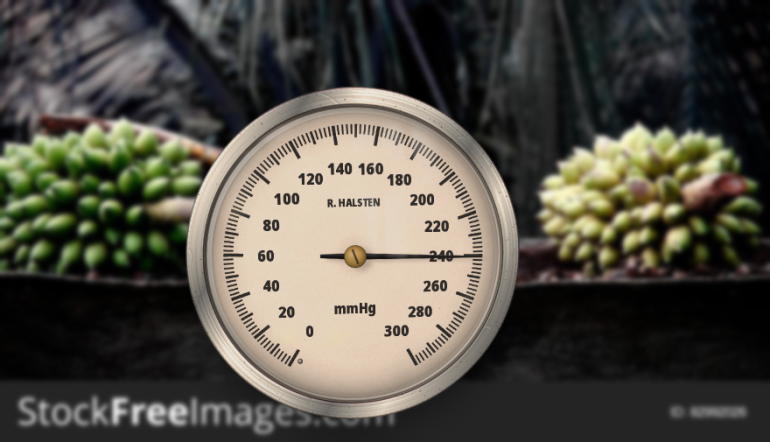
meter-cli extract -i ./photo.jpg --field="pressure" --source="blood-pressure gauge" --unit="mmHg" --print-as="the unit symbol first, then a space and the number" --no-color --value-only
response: mmHg 240
